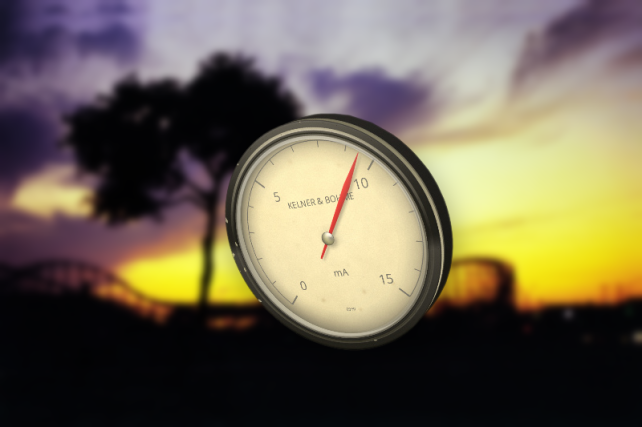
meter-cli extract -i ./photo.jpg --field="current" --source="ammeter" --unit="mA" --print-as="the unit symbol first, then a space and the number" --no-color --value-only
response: mA 9.5
